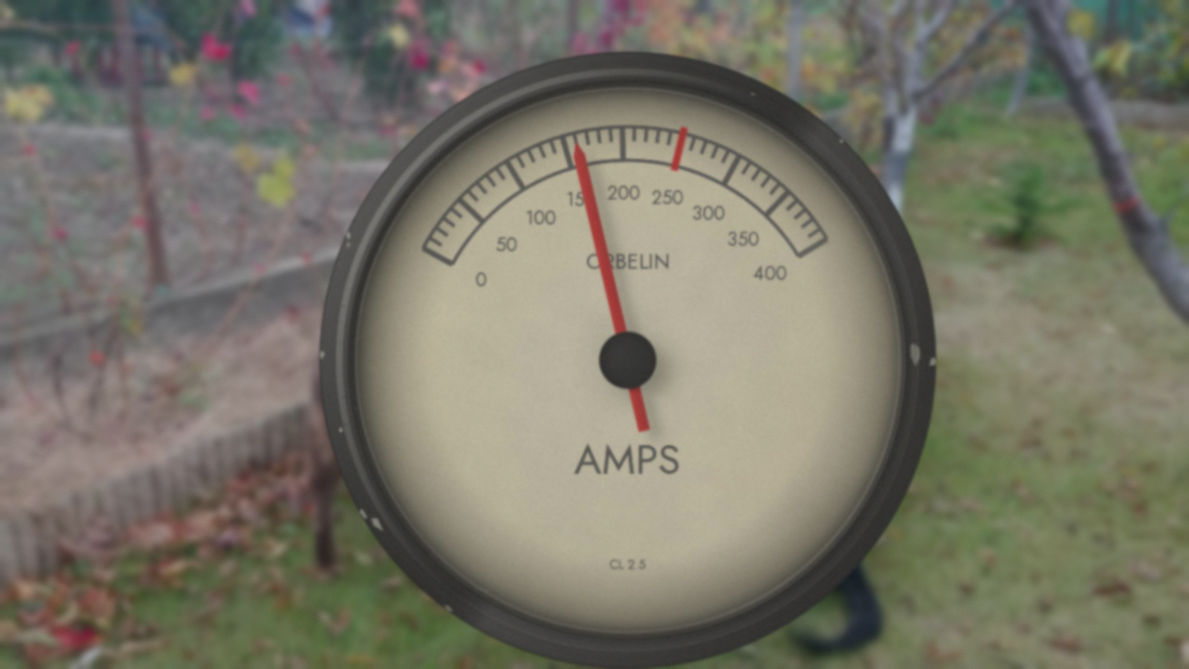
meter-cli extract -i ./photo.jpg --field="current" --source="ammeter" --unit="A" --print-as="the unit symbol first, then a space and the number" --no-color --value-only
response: A 160
